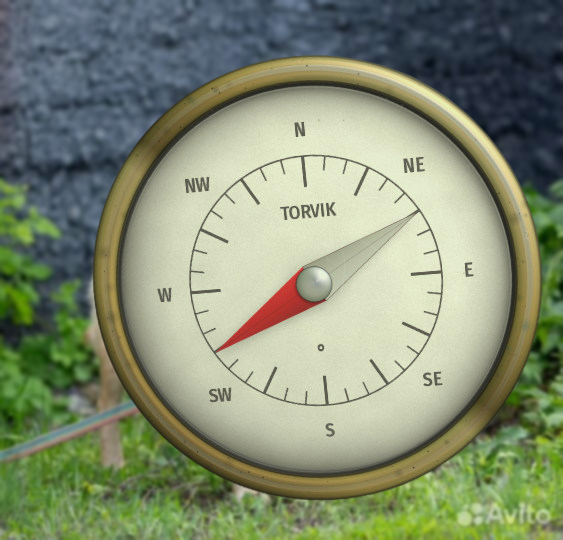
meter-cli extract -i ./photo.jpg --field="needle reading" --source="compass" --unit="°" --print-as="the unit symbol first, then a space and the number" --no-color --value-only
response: ° 240
